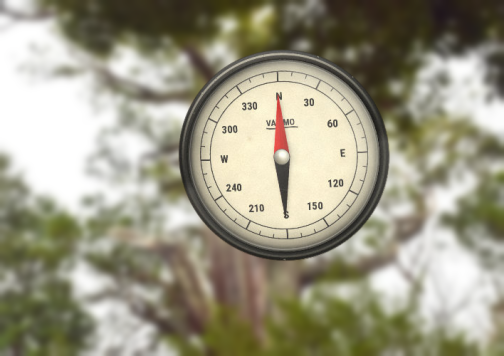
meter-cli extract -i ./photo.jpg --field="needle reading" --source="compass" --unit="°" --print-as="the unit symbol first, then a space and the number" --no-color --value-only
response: ° 0
